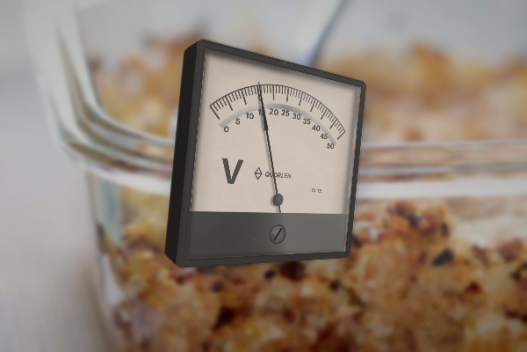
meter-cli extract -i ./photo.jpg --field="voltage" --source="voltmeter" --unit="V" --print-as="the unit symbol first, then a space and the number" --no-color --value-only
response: V 15
